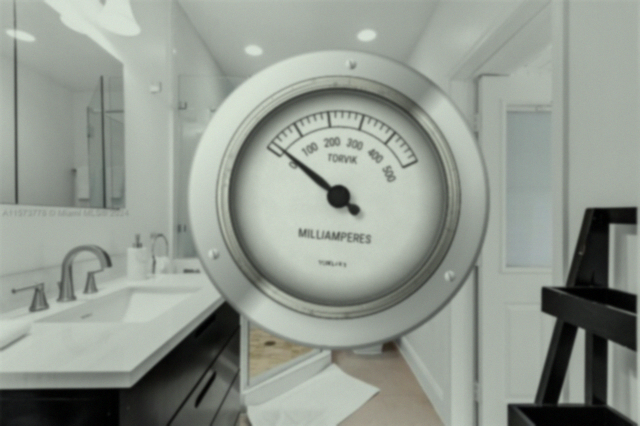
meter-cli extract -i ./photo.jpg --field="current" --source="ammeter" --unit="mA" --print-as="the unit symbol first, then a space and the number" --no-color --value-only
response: mA 20
